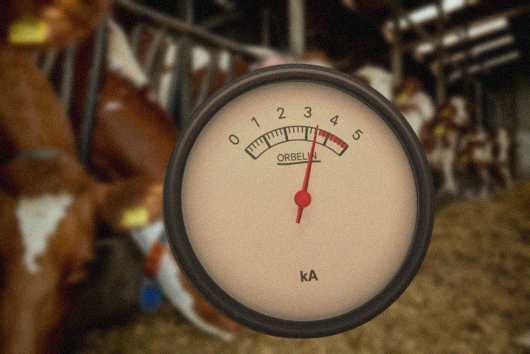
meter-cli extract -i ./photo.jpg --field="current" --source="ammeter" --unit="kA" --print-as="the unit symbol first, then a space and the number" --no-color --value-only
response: kA 3.4
